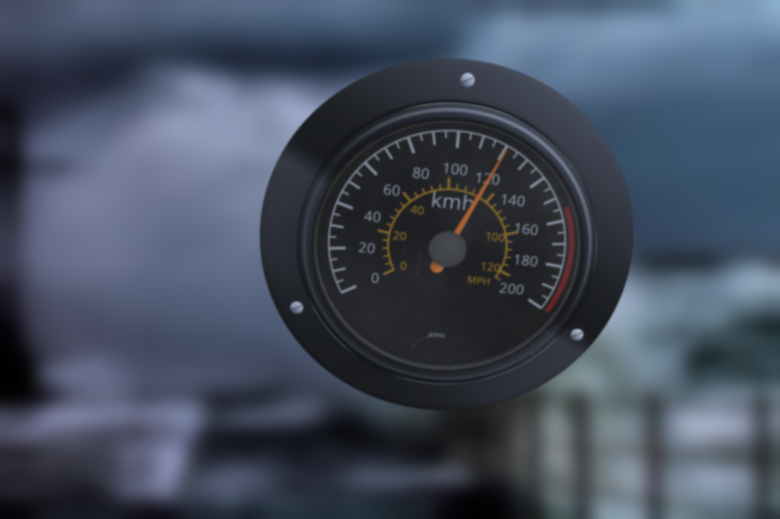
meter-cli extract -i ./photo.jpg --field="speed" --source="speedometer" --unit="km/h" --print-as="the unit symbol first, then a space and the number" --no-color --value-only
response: km/h 120
